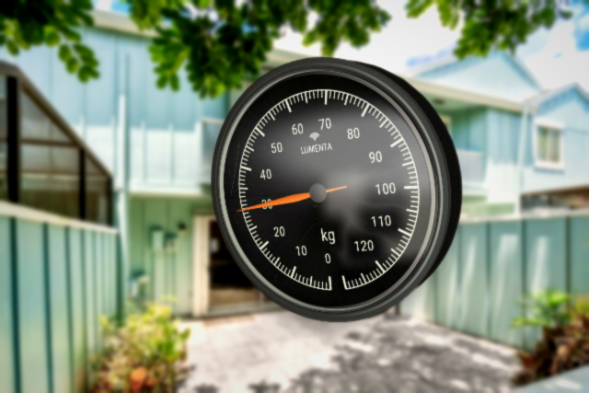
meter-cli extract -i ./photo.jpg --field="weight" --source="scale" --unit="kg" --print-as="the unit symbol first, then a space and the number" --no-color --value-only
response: kg 30
